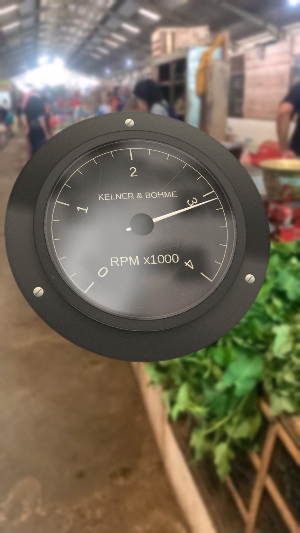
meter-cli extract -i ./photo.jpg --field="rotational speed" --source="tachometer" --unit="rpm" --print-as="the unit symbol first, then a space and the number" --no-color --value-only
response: rpm 3100
